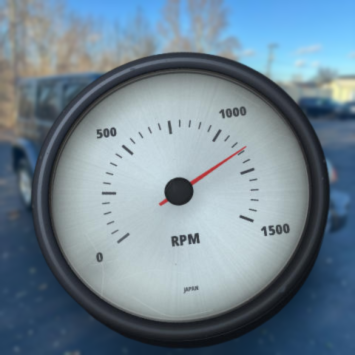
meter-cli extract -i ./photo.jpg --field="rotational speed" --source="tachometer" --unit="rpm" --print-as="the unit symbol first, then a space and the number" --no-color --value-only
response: rpm 1150
